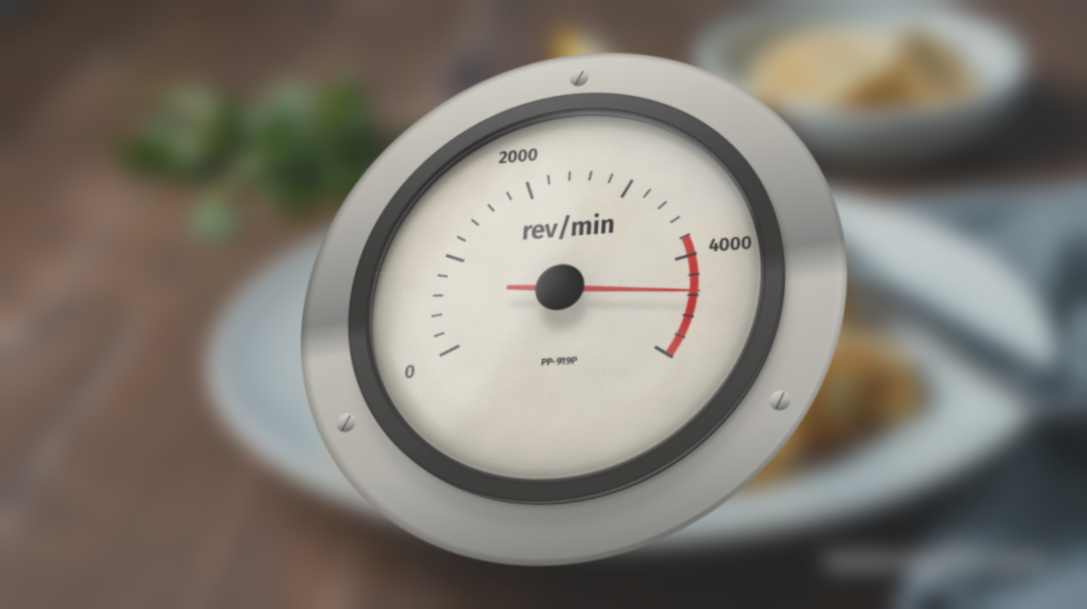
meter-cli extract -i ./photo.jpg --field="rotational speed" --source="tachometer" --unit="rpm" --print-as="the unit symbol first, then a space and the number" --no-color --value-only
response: rpm 4400
